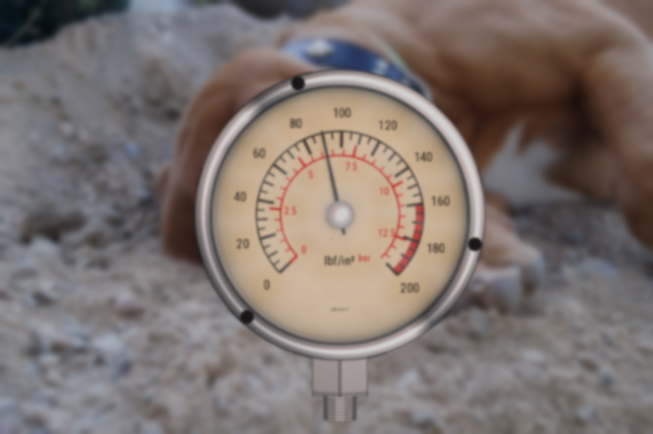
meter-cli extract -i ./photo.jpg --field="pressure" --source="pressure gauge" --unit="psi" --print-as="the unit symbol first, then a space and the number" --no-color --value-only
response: psi 90
